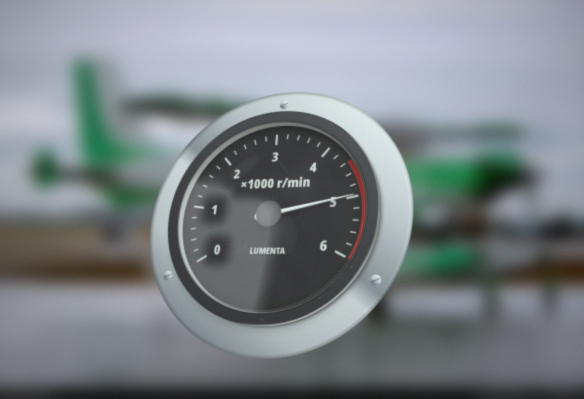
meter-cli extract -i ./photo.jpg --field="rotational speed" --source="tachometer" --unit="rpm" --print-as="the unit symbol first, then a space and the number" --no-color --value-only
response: rpm 5000
